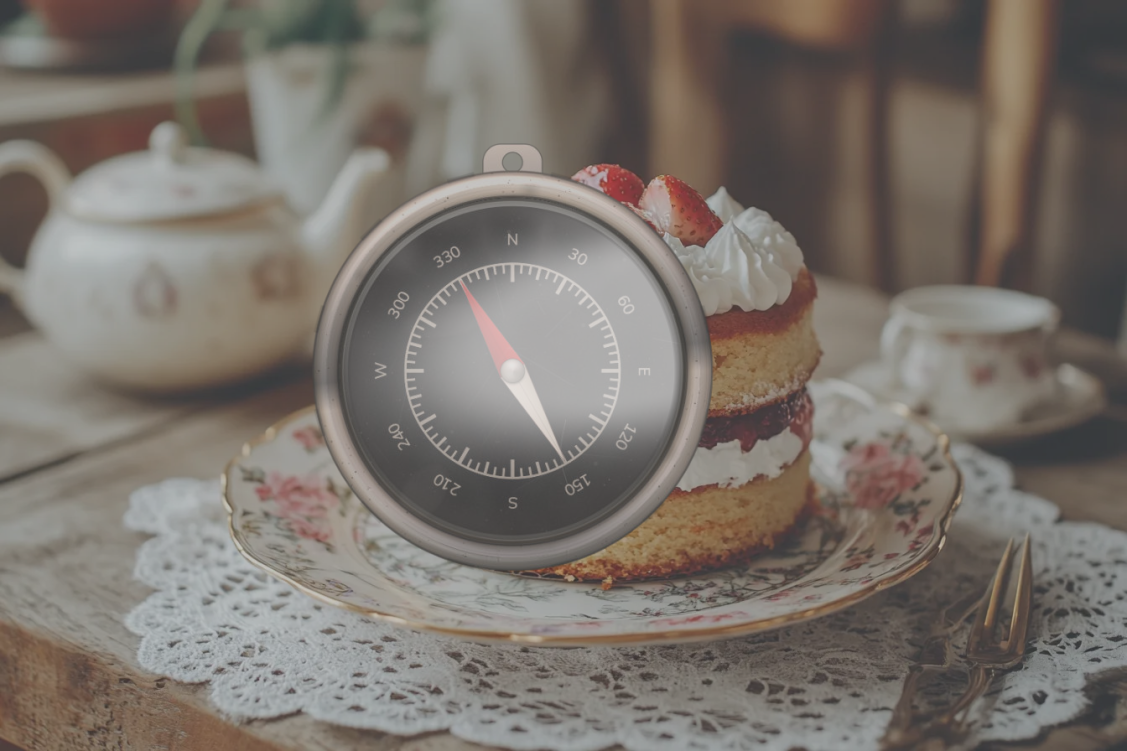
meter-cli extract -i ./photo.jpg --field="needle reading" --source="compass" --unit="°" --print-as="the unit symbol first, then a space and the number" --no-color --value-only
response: ° 330
